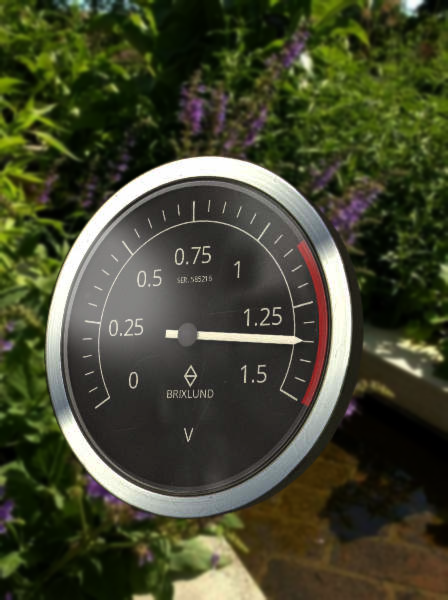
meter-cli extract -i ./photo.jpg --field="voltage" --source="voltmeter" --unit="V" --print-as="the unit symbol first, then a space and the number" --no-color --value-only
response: V 1.35
